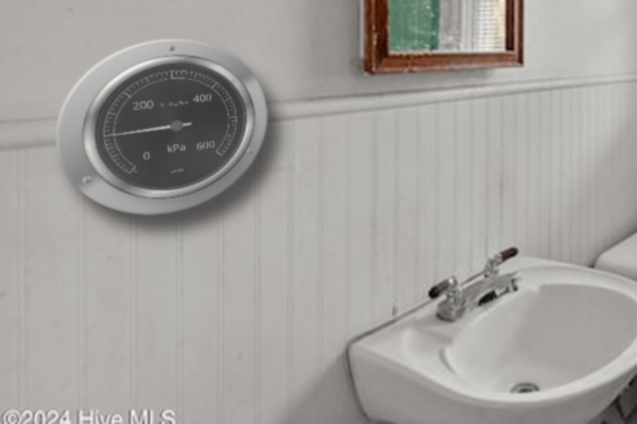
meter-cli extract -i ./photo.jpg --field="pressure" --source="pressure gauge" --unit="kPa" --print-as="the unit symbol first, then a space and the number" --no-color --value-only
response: kPa 100
